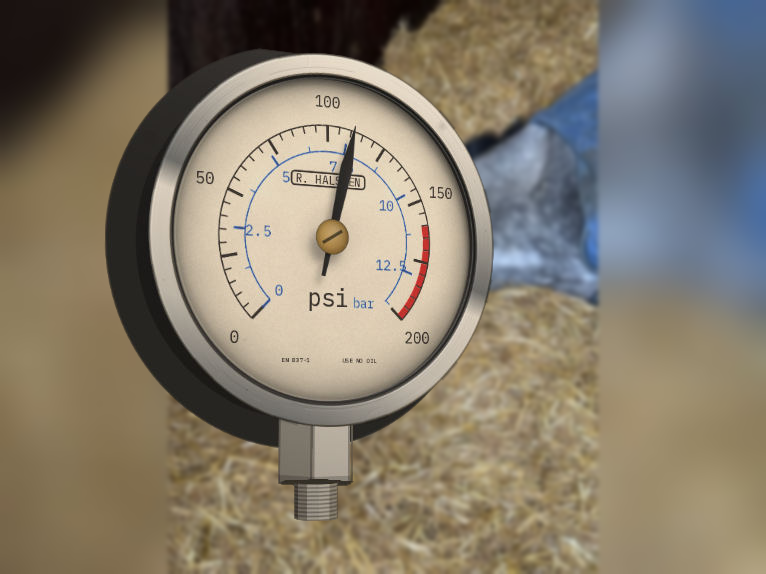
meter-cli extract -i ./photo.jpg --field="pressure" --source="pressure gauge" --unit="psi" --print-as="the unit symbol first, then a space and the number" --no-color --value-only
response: psi 110
